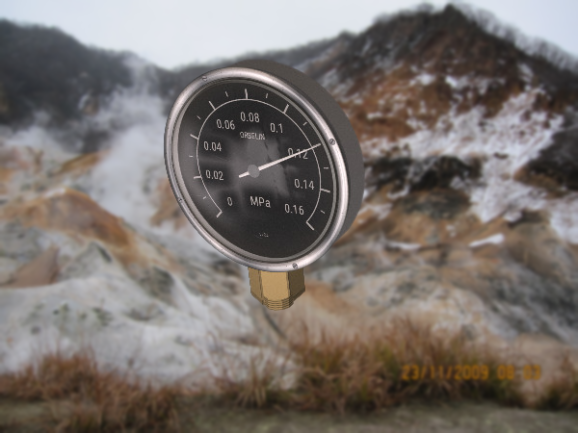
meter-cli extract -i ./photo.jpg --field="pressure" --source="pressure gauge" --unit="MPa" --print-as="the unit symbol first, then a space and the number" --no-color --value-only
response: MPa 0.12
